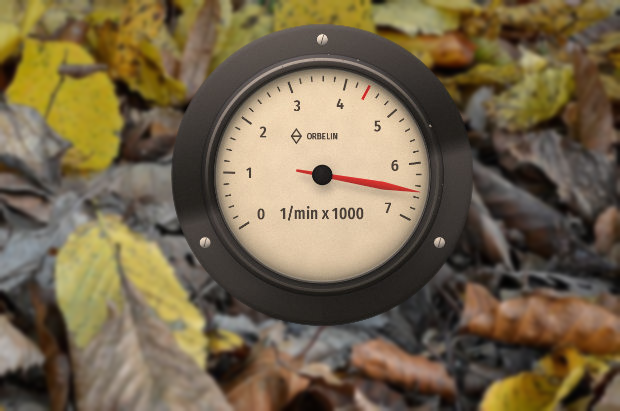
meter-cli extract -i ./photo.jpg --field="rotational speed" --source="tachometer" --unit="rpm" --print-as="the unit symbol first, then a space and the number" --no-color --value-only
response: rpm 6500
